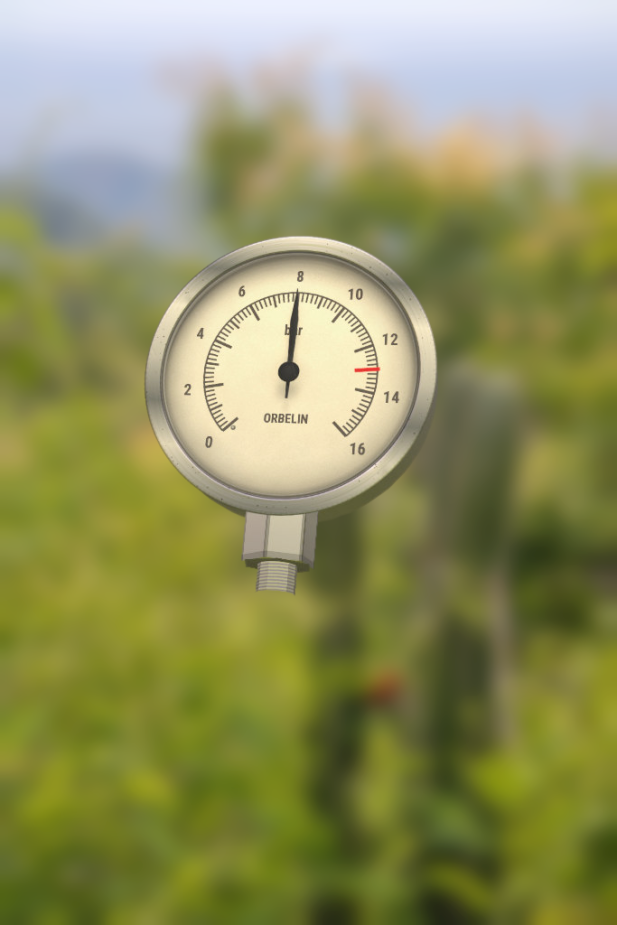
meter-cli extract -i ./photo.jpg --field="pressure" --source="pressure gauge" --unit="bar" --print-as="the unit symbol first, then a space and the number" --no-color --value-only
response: bar 8
